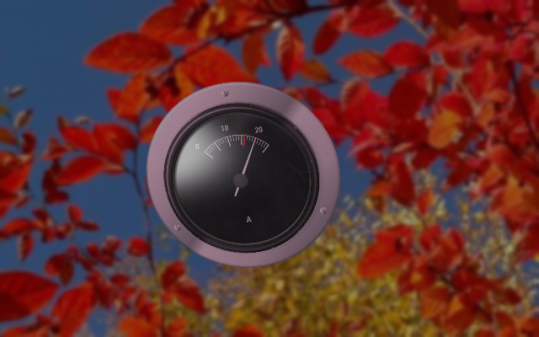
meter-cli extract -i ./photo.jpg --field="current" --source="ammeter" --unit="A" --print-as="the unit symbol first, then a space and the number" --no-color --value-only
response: A 20
